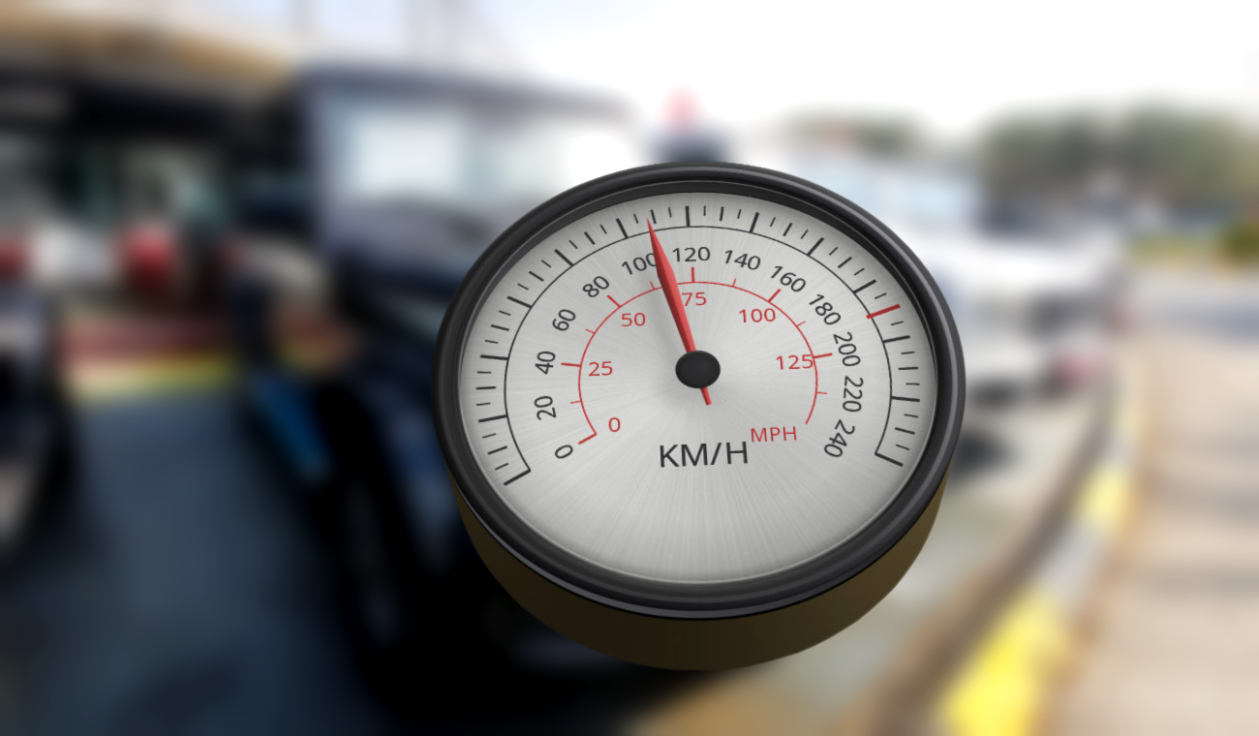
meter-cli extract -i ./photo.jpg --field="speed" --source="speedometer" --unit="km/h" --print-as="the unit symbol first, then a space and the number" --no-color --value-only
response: km/h 107.5
